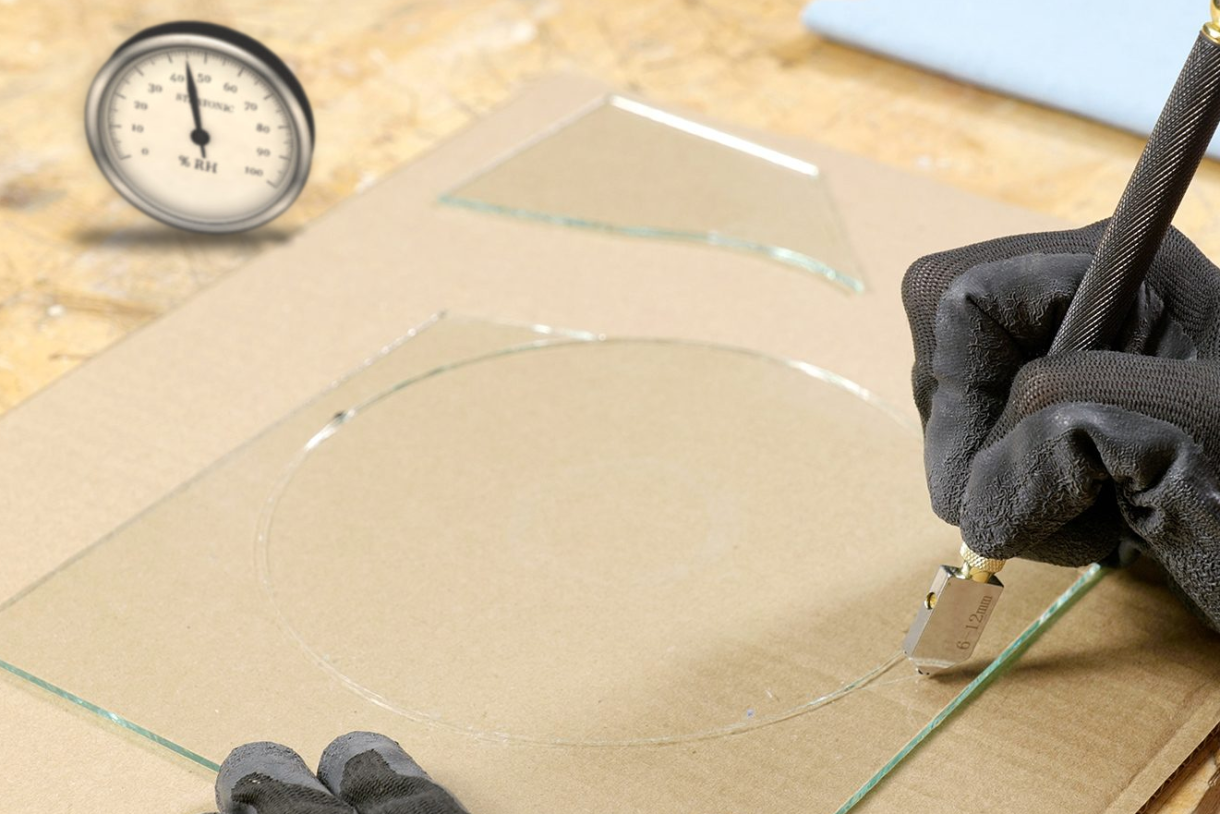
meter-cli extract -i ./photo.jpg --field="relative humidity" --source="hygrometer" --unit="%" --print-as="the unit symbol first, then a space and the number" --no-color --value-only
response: % 45
